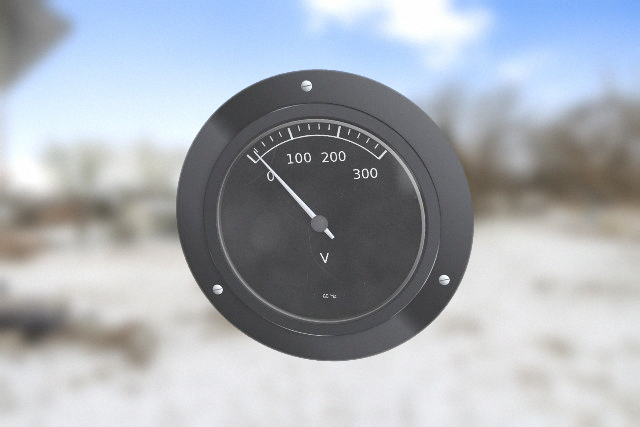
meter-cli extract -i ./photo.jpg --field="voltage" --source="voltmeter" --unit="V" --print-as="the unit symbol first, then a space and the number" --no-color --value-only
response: V 20
